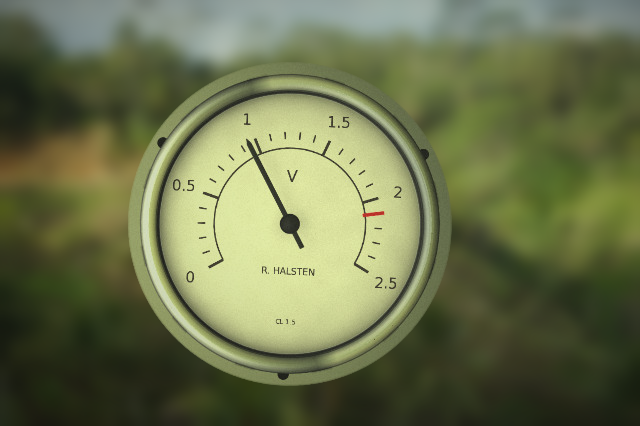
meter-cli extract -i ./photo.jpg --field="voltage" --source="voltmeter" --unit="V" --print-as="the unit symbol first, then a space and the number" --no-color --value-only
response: V 0.95
